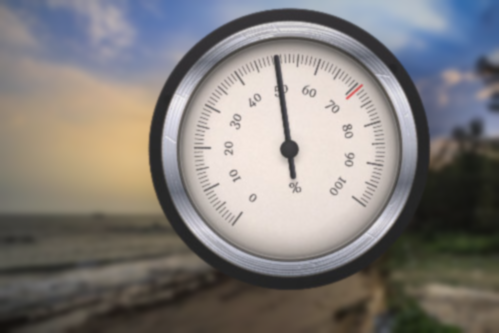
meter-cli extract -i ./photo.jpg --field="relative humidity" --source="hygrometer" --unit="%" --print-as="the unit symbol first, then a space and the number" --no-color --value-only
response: % 50
